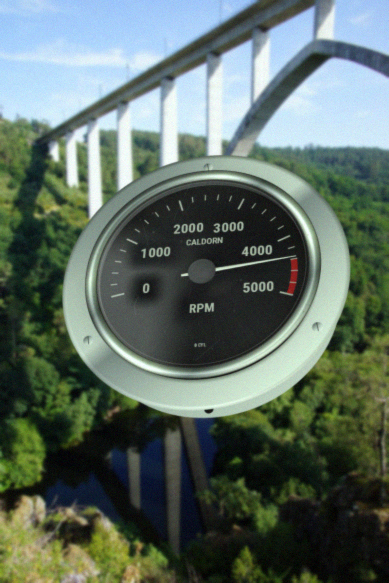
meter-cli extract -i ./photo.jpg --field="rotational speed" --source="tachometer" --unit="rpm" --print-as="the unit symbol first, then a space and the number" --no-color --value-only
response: rpm 4400
